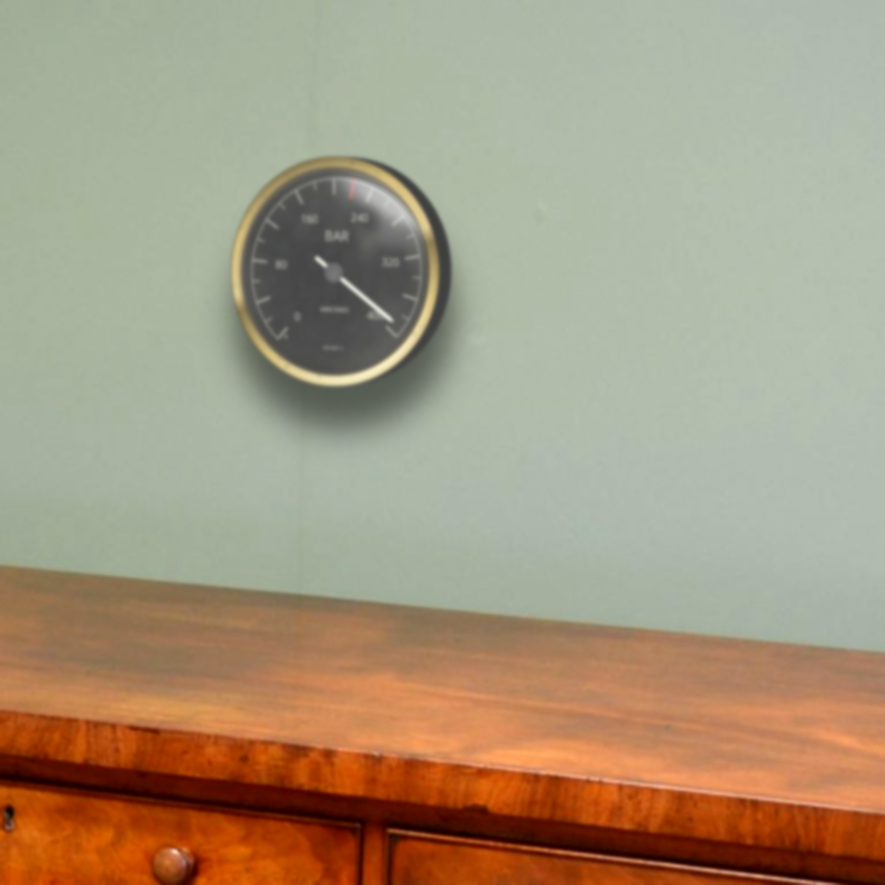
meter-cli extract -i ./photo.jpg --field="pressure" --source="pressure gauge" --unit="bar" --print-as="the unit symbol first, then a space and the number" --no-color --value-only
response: bar 390
